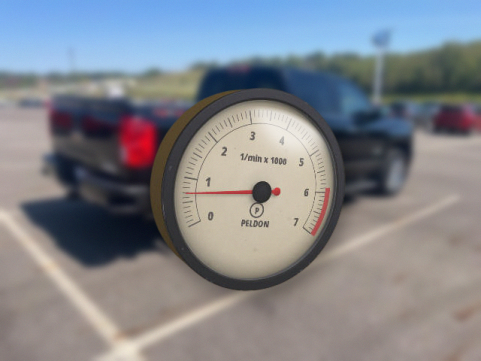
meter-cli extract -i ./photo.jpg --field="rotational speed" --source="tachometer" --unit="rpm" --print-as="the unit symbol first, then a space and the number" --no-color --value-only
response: rpm 700
